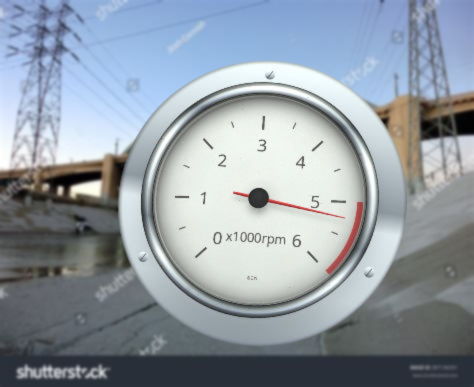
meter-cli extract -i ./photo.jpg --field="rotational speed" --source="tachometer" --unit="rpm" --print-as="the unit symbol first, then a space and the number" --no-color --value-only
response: rpm 5250
